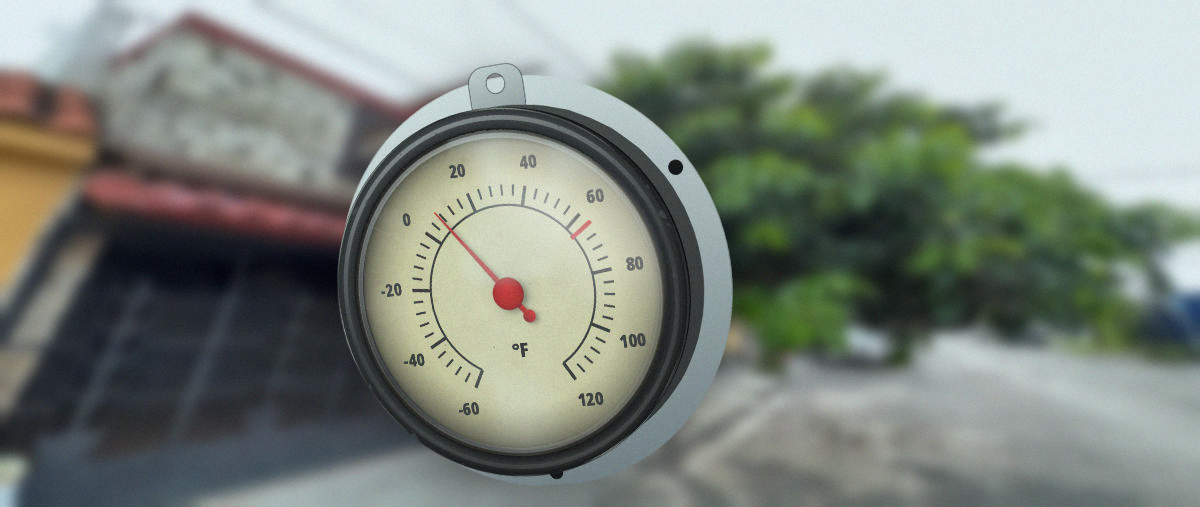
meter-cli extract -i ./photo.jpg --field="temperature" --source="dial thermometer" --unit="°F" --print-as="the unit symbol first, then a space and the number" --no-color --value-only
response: °F 8
